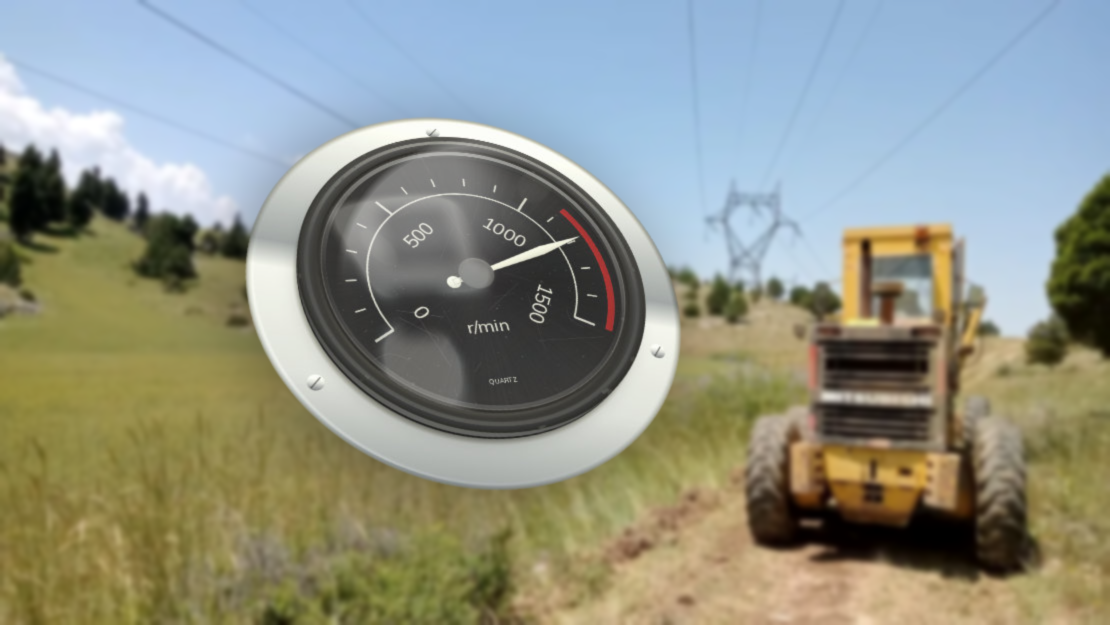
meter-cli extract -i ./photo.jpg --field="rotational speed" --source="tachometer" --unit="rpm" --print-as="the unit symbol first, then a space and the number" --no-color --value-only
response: rpm 1200
